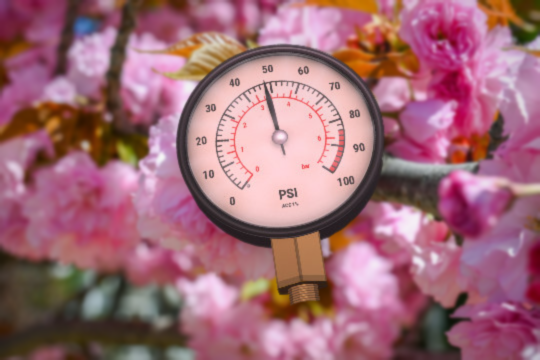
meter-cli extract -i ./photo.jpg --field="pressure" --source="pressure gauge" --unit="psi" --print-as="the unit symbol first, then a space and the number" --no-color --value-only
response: psi 48
